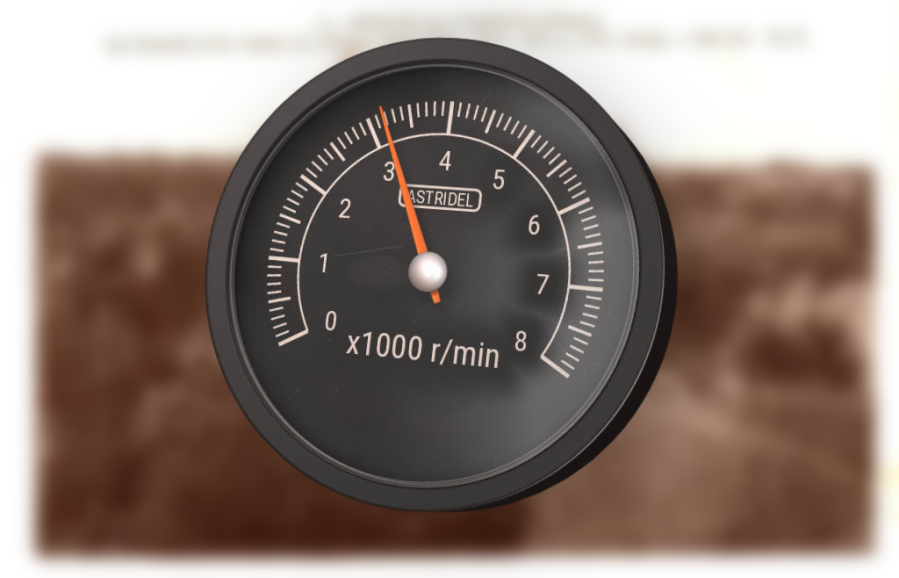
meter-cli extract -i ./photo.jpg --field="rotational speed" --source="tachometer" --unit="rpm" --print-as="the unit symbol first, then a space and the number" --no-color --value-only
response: rpm 3200
